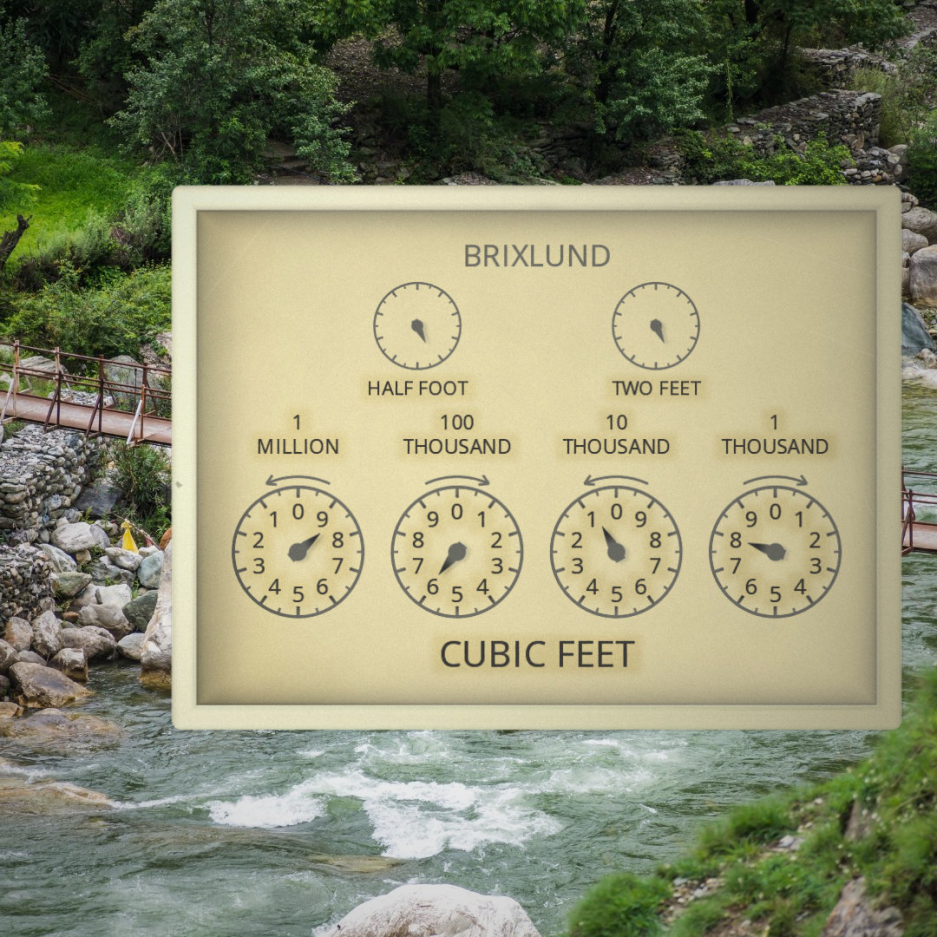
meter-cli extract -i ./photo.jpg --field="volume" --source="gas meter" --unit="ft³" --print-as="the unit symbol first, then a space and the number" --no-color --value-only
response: ft³ 860800
